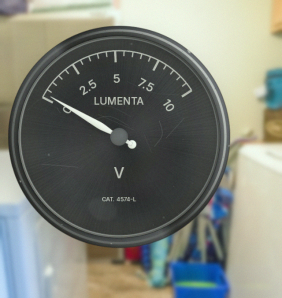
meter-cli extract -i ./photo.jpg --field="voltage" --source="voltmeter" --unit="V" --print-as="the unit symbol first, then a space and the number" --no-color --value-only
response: V 0.25
